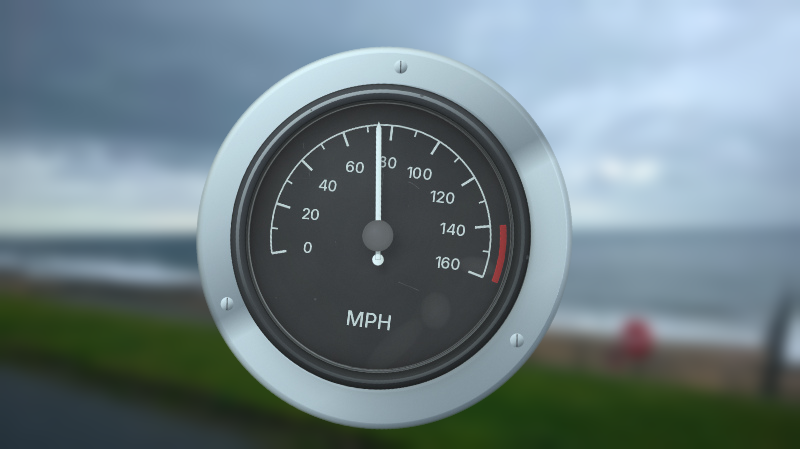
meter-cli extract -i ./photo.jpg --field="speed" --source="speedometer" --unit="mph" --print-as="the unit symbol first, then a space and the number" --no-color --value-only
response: mph 75
